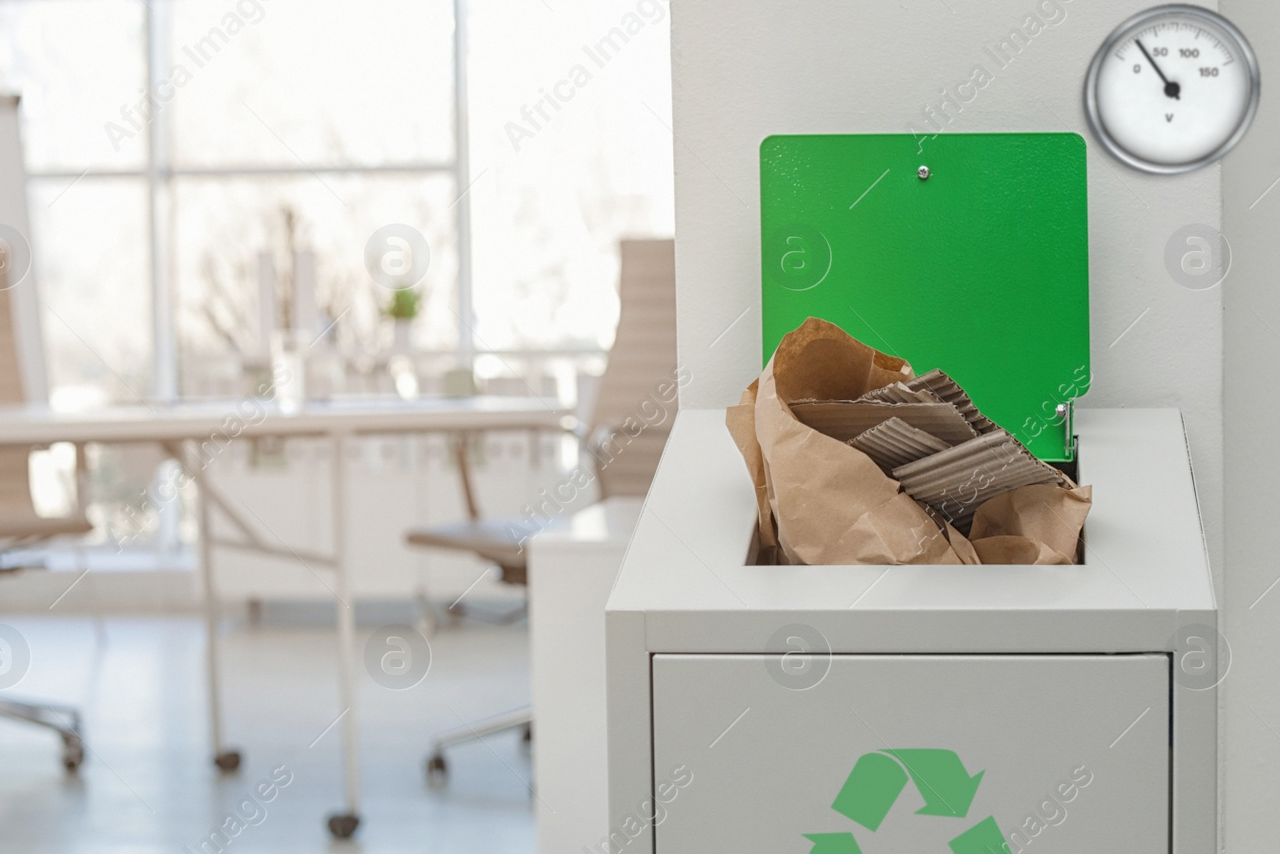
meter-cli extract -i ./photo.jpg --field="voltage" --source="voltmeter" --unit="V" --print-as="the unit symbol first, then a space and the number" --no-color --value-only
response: V 25
